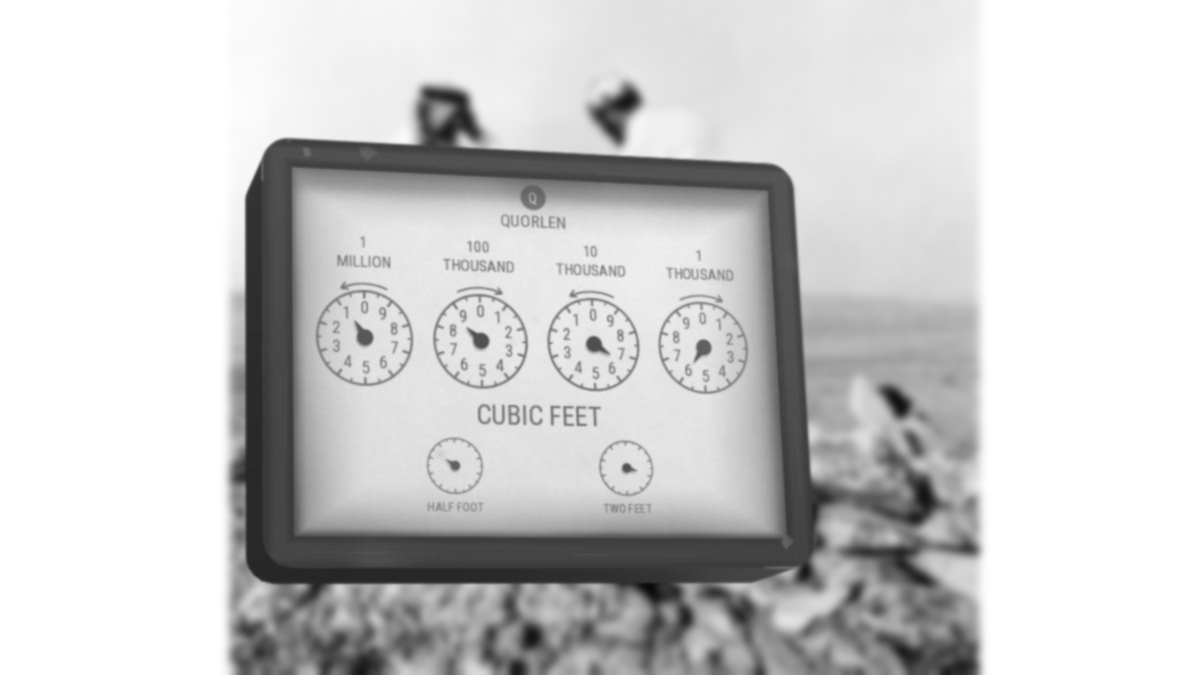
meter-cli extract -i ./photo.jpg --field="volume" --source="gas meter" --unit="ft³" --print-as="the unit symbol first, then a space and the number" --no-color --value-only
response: ft³ 86600
